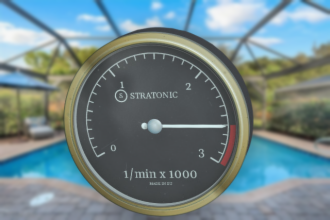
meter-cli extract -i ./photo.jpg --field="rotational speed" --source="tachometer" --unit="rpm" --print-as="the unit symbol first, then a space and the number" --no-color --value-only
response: rpm 2600
